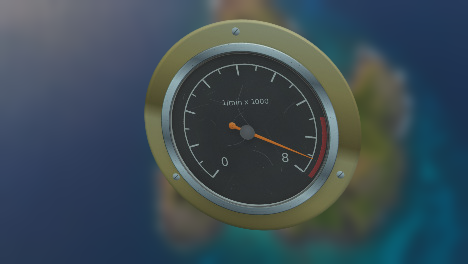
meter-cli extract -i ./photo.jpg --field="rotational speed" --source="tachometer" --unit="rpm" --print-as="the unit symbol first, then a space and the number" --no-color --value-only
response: rpm 7500
